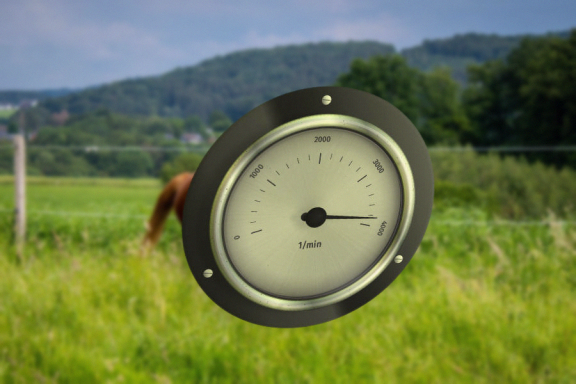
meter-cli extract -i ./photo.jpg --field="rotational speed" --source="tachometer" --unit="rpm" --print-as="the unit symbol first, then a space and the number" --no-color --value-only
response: rpm 3800
